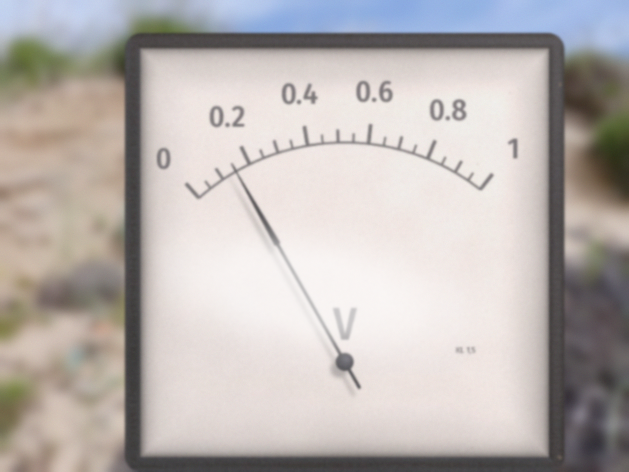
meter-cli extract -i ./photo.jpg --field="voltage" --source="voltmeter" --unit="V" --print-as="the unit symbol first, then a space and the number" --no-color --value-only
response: V 0.15
